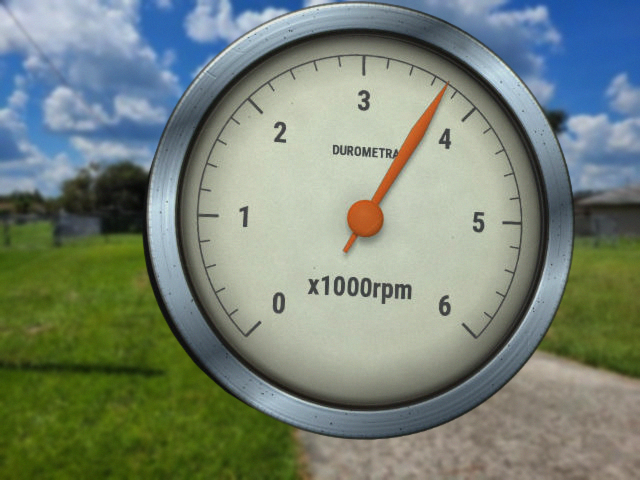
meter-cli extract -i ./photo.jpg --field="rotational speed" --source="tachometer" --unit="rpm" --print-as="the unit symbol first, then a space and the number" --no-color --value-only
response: rpm 3700
